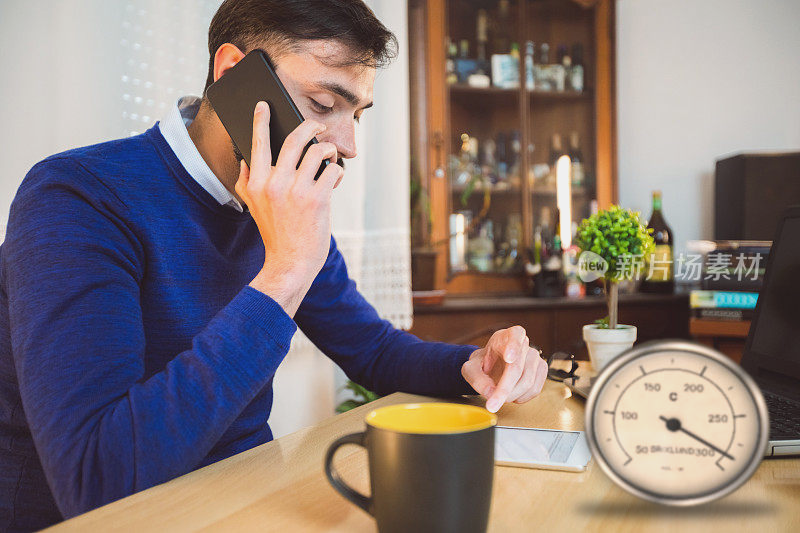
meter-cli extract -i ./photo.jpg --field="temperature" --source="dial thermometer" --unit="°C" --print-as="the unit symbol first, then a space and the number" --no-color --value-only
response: °C 287.5
